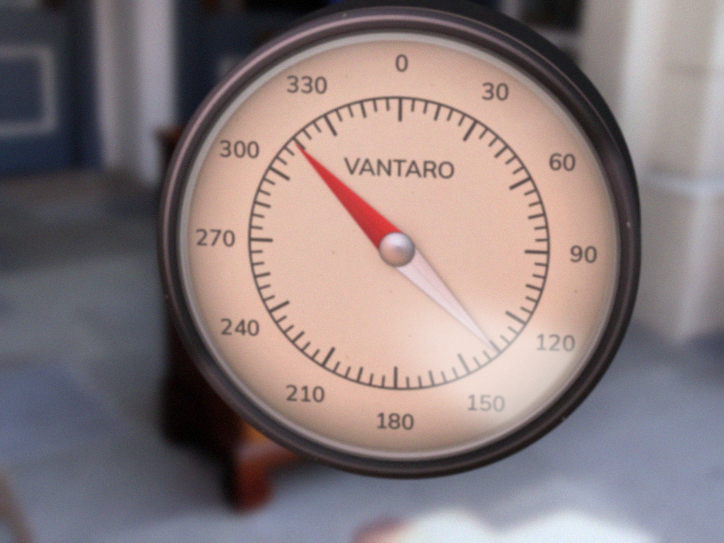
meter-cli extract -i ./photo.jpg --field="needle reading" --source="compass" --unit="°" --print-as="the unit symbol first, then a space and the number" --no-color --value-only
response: ° 315
